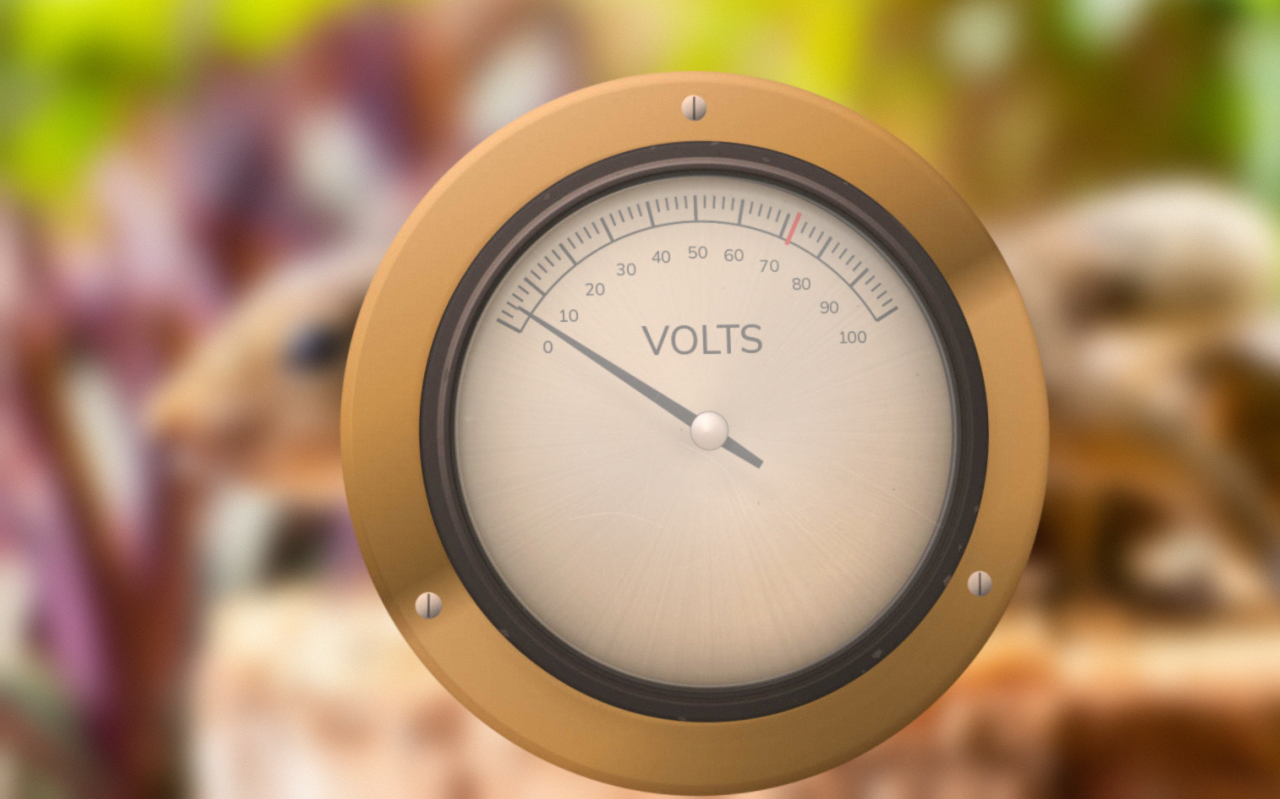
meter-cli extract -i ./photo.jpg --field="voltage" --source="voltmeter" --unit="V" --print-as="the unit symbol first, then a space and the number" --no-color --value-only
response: V 4
